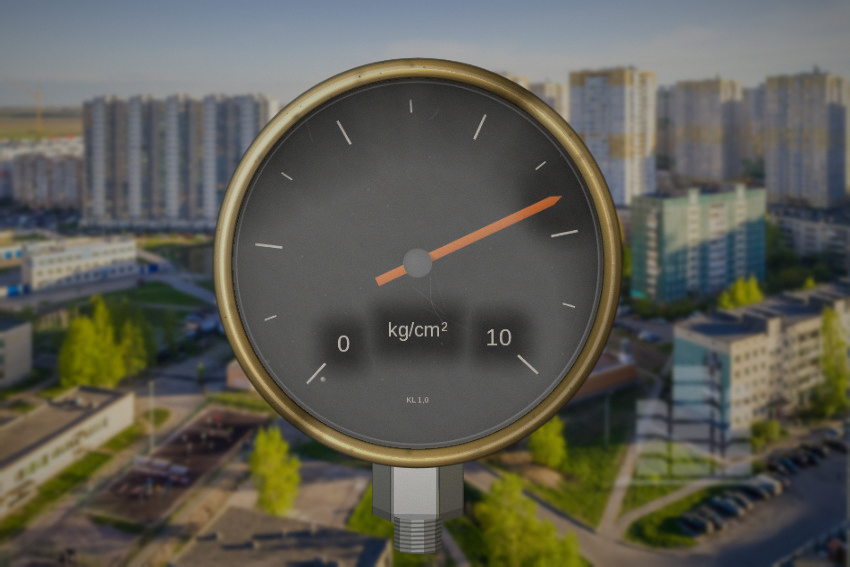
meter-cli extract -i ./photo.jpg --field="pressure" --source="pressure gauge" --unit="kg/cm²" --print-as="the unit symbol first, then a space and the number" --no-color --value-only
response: kg/cm² 7.5
